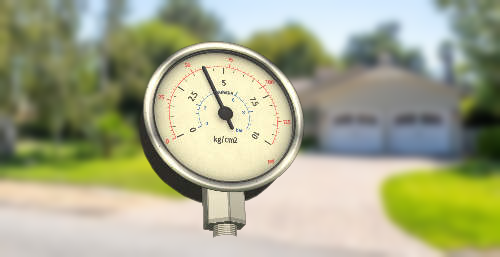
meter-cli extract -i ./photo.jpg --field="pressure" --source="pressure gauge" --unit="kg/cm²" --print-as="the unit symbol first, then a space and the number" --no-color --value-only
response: kg/cm² 4
